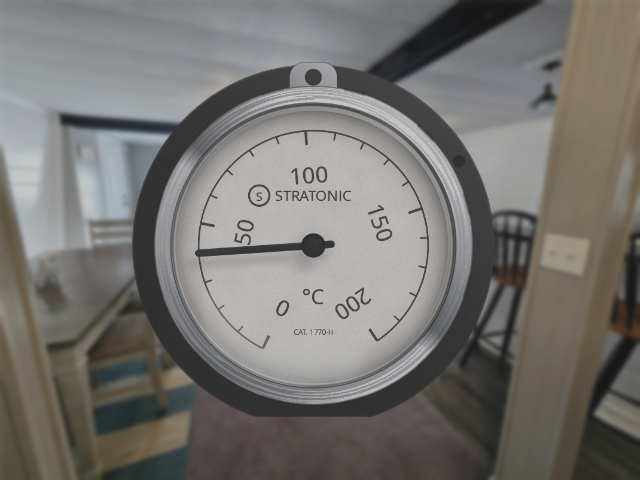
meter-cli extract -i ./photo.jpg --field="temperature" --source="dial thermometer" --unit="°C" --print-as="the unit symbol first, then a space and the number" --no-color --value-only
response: °C 40
